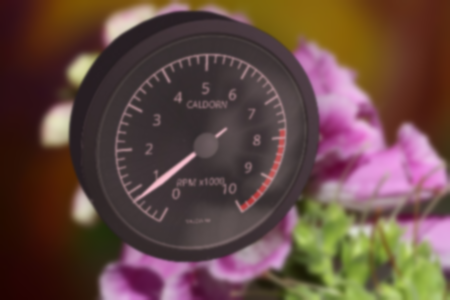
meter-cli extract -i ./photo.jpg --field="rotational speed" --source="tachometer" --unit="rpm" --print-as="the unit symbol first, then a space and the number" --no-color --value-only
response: rpm 800
